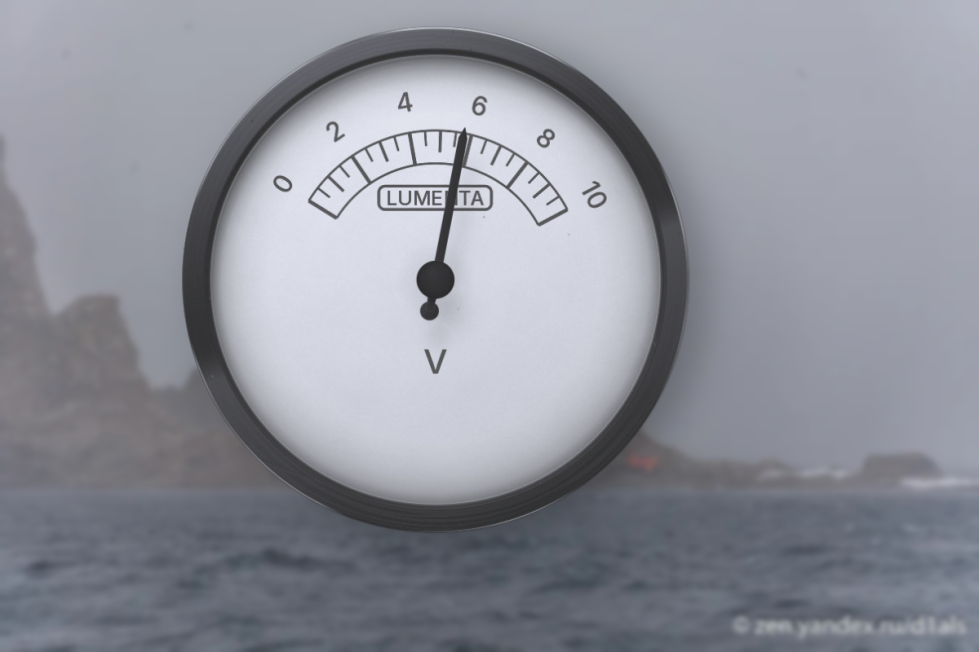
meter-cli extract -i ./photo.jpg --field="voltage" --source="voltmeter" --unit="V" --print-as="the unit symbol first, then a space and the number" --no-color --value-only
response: V 5.75
